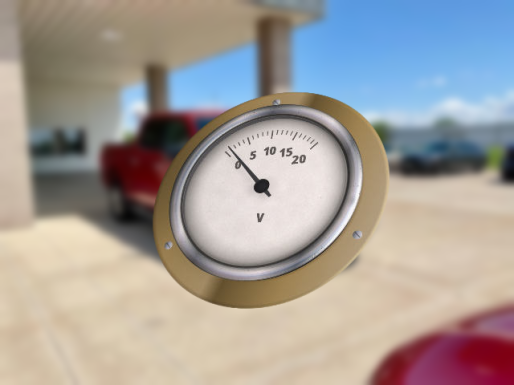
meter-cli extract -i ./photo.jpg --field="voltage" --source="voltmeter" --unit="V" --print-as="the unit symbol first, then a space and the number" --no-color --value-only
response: V 1
